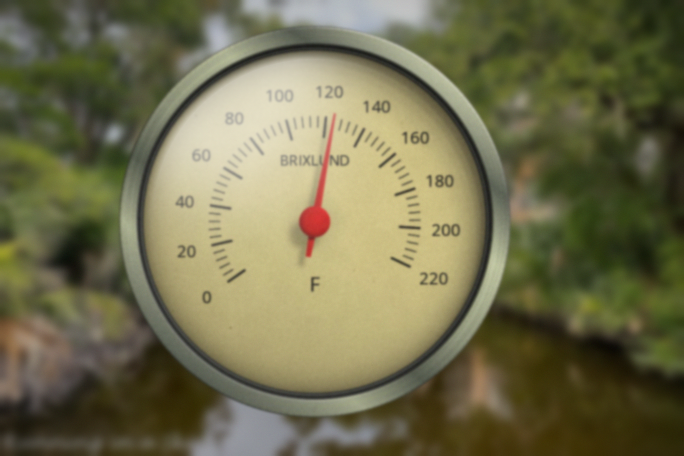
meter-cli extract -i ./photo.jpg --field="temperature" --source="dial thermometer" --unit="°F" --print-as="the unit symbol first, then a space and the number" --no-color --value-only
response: °F 124
